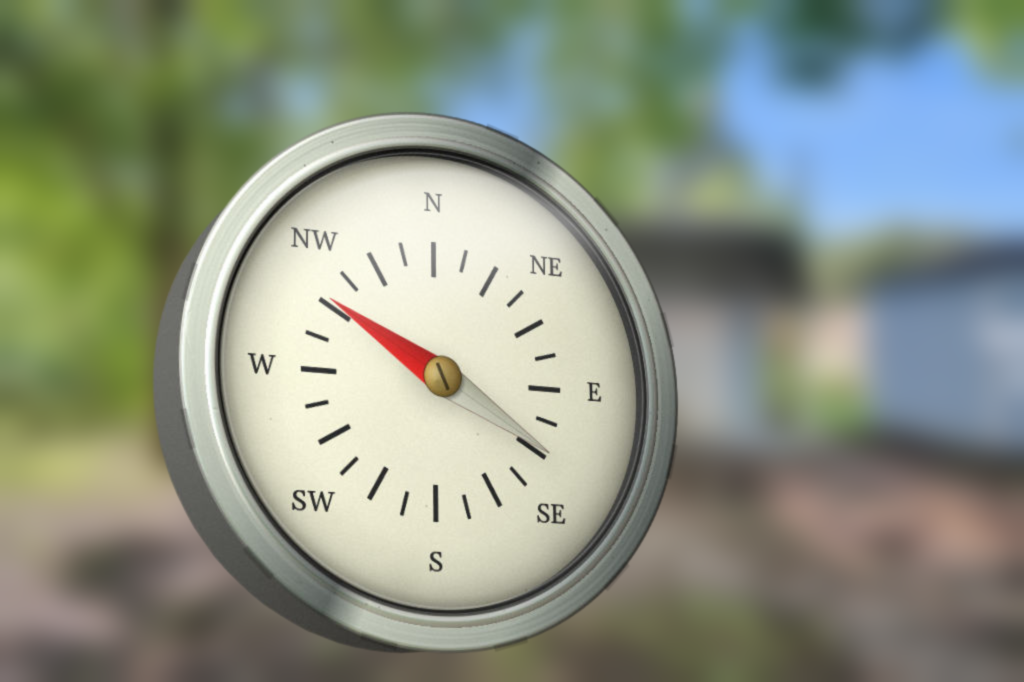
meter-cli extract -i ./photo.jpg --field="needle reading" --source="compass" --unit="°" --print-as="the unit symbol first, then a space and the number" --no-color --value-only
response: ° 300
